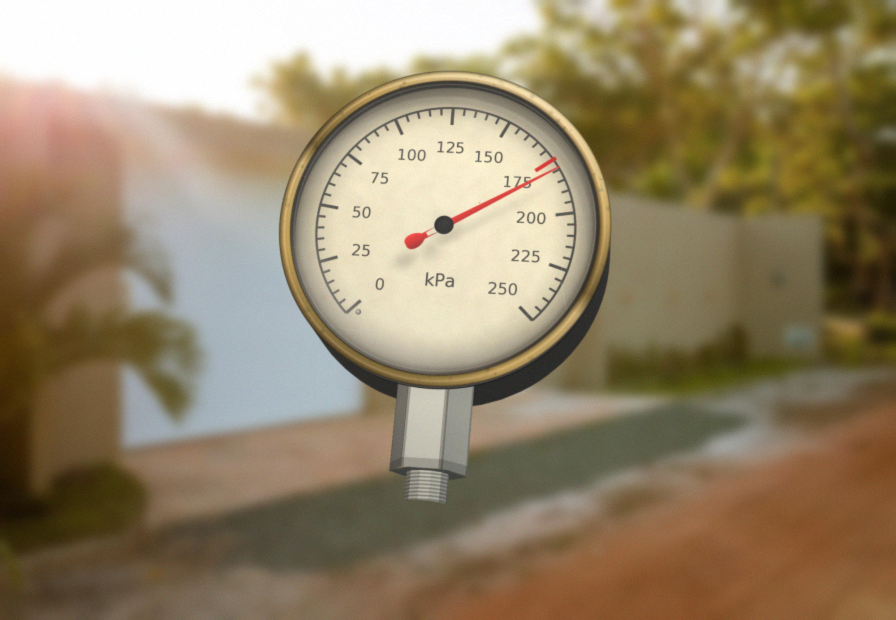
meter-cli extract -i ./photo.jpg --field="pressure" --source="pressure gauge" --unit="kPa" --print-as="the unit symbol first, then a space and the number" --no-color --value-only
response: kPa 180
